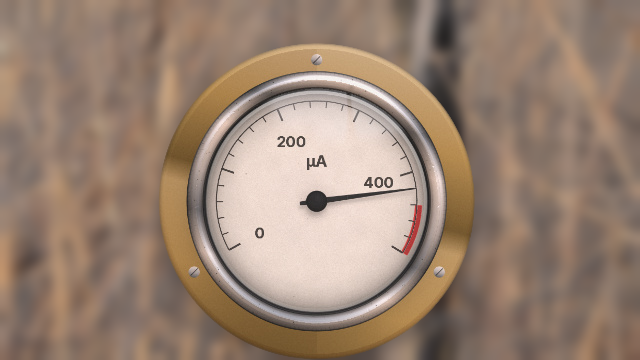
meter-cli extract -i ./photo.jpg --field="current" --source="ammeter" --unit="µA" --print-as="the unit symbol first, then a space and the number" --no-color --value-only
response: µA 420
